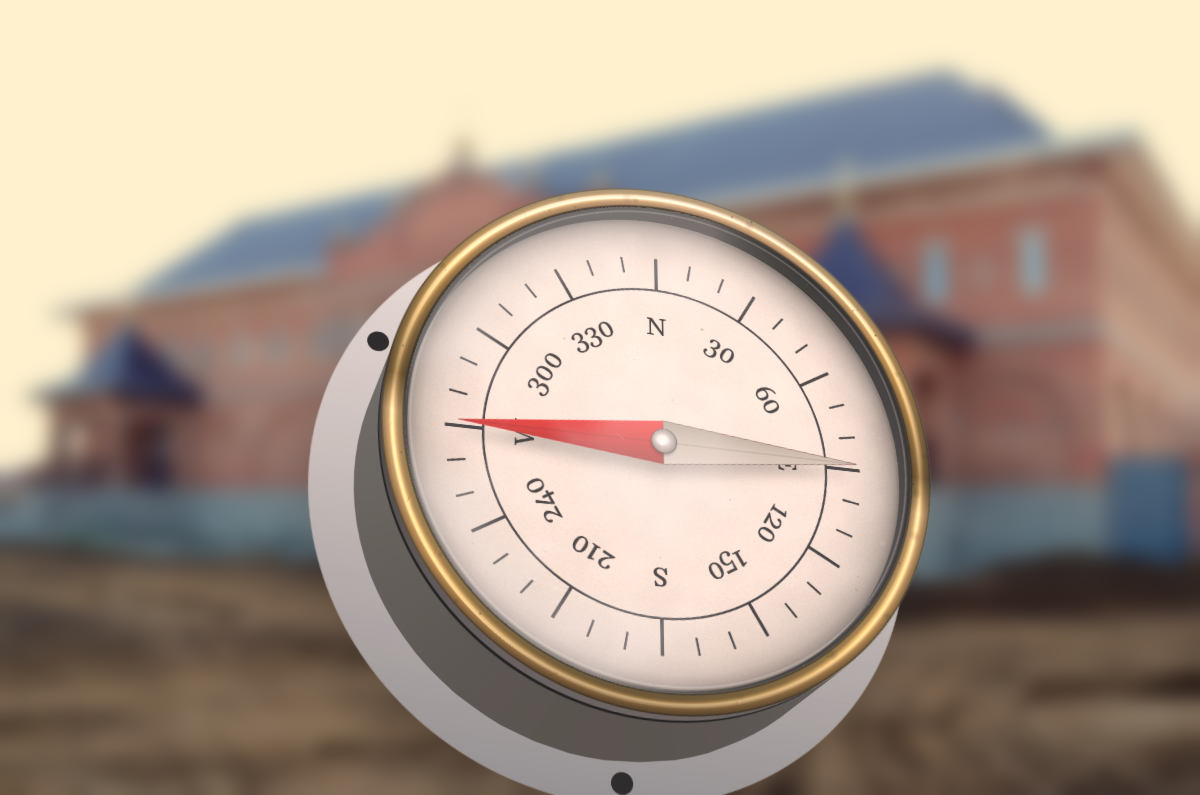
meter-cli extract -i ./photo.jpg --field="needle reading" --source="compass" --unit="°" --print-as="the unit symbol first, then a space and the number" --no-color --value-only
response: ° 270
